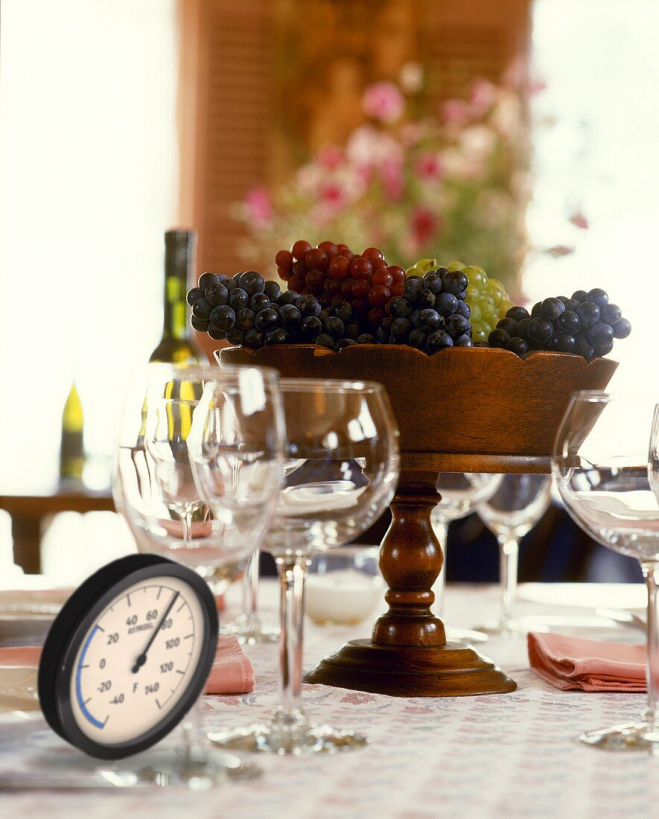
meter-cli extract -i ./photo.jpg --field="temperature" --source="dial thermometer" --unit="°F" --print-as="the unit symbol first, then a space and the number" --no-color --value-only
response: °F 70
